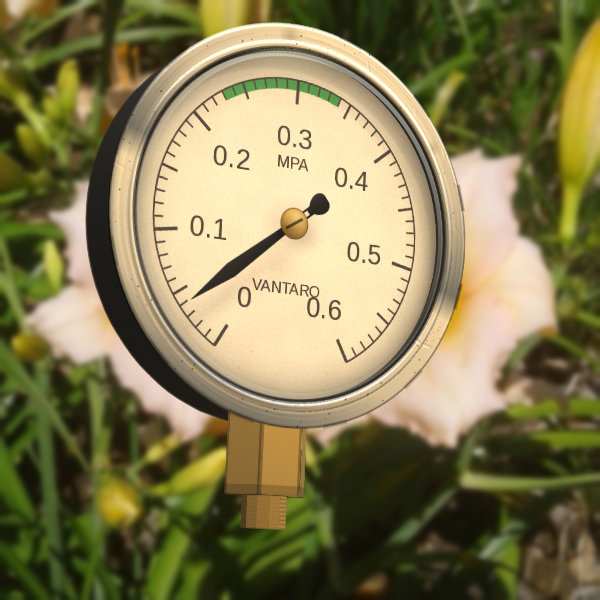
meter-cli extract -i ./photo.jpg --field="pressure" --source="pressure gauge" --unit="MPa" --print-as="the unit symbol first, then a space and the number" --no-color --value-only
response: MPa 0.04
